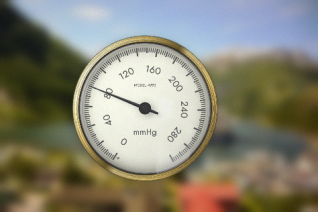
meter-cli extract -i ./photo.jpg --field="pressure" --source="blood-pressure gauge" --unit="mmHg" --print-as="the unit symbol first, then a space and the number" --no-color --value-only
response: mmHg 80
